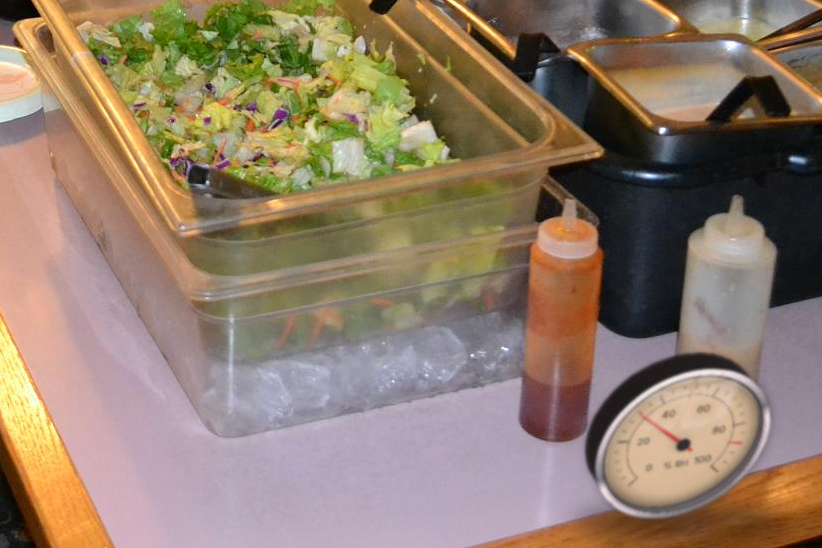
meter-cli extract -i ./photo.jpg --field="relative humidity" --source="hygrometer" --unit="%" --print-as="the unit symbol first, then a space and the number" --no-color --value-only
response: % 32
